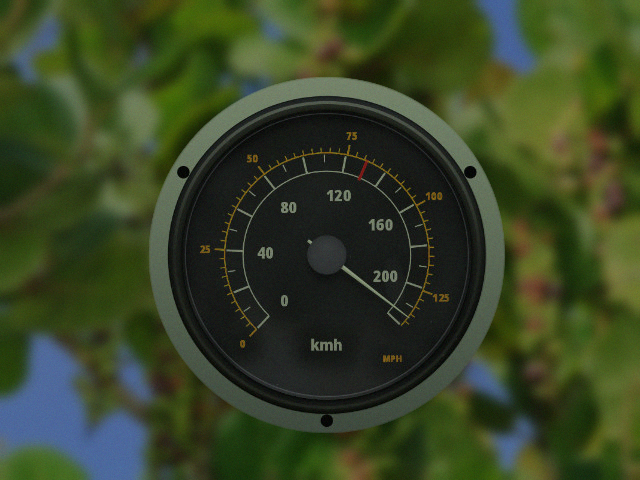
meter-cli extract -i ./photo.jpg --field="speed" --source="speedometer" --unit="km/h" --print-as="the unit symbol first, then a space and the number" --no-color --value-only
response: km/h 215
